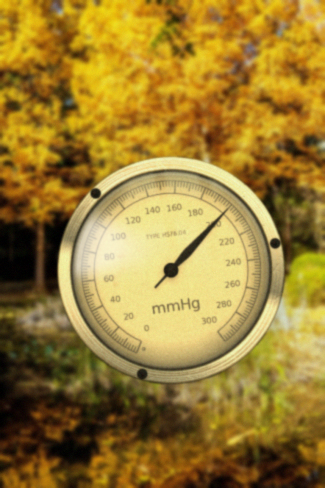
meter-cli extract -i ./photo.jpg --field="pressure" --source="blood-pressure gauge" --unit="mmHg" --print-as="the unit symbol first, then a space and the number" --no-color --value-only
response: mmHg 200
